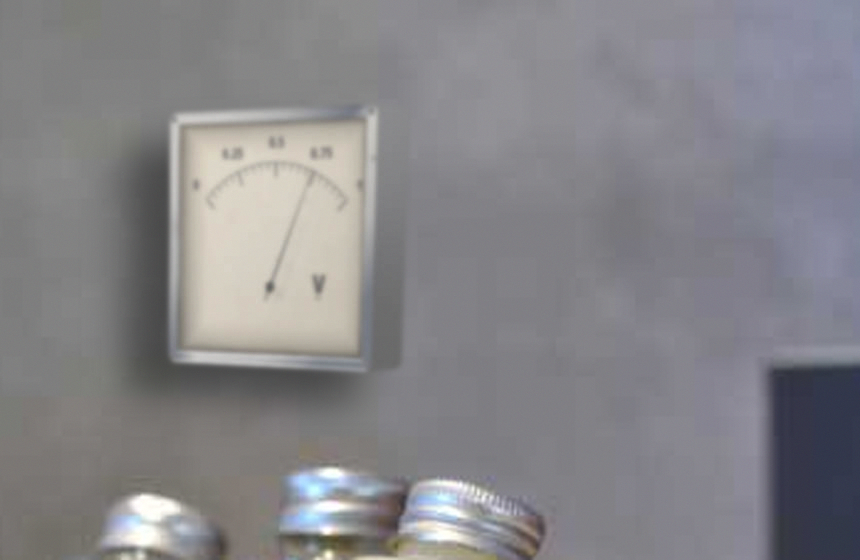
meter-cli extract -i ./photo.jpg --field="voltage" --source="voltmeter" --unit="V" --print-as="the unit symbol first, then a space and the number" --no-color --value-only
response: V 0.75
